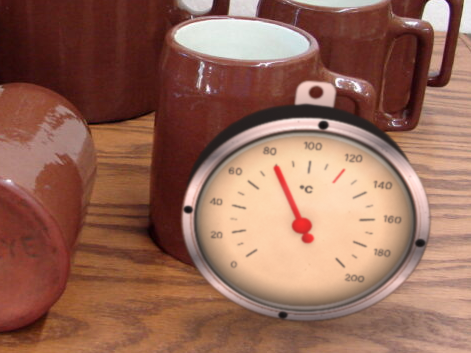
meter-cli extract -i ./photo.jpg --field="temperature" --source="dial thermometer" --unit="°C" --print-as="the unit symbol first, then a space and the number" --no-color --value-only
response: °C 80
